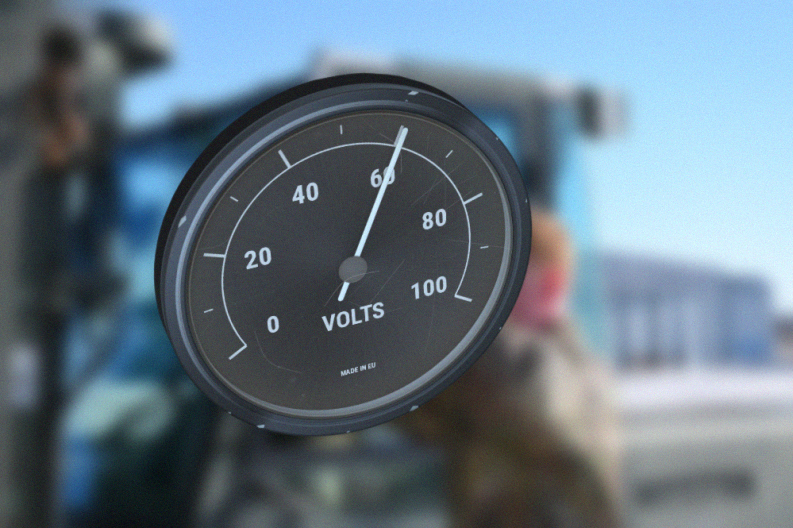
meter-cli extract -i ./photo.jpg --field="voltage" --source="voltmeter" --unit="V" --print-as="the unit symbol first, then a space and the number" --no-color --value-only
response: V 60
